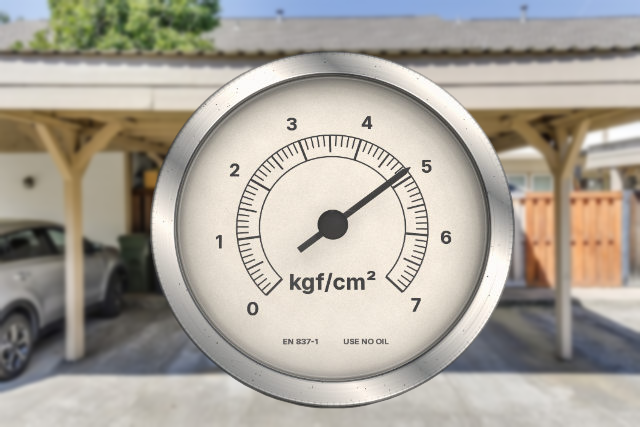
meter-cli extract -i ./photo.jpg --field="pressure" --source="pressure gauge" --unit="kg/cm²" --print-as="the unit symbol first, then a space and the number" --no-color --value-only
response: kg/cm² 4.9
